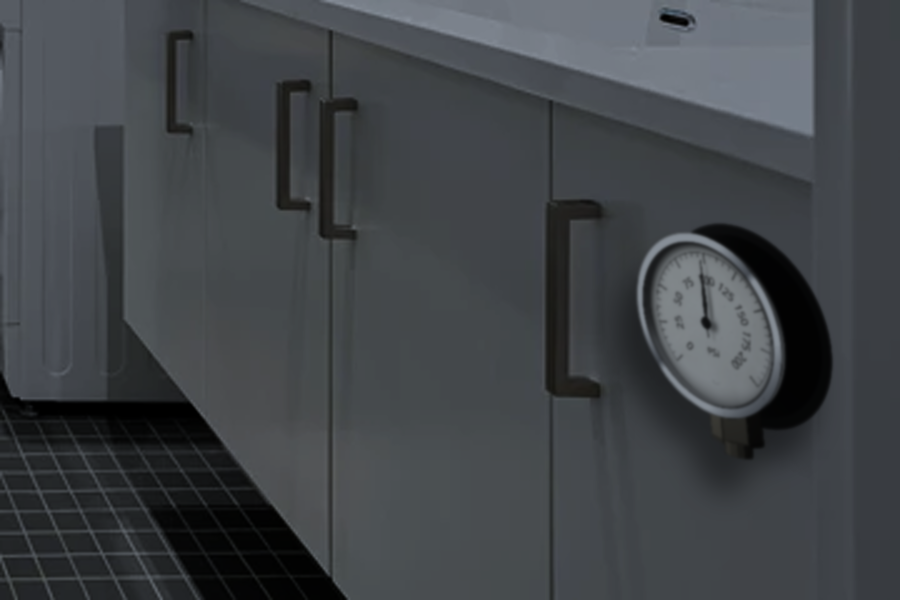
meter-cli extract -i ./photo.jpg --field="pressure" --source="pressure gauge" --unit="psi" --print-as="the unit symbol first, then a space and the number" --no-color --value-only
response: psi 100
